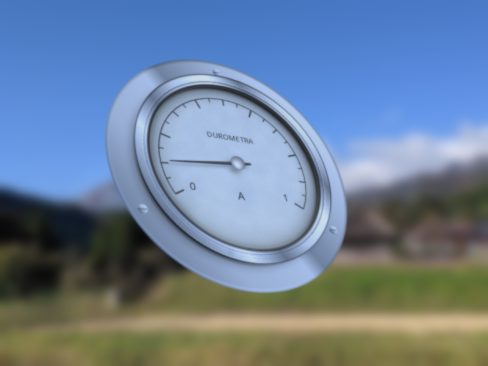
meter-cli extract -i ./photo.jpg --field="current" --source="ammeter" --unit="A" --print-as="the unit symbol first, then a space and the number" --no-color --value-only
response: A 0.1
